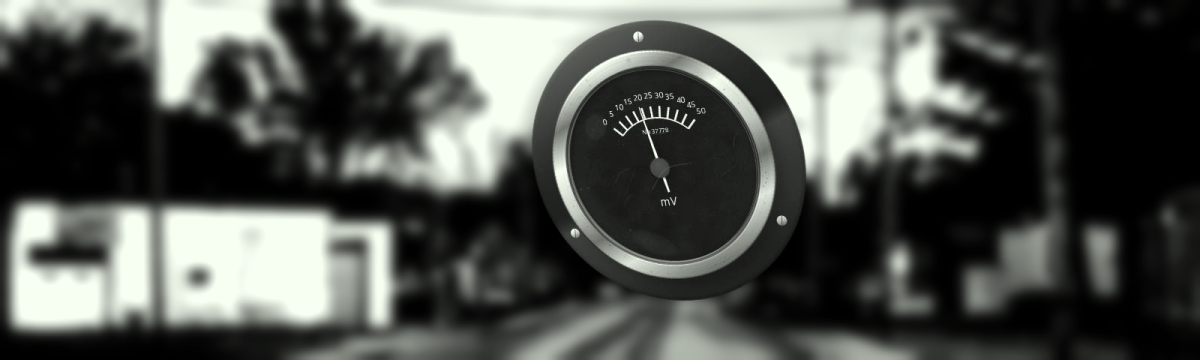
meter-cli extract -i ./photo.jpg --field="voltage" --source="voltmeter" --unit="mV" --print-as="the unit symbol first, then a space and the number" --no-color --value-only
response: mV 20
